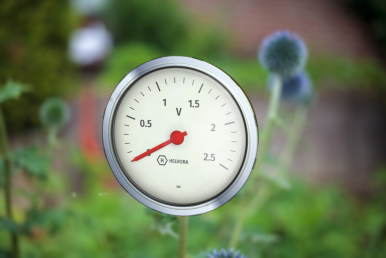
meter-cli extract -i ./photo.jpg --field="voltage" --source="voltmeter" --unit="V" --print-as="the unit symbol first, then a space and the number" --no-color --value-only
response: V 0
